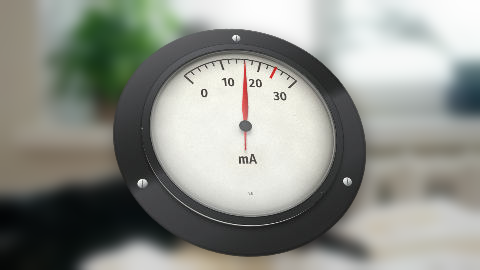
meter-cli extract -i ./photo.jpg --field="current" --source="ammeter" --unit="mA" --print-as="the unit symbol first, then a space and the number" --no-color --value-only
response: mA 16
